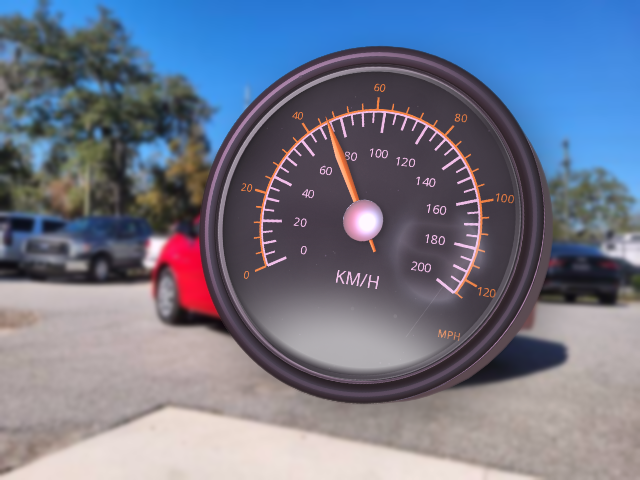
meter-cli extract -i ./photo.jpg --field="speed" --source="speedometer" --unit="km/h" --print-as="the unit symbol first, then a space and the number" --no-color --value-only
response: km/h 75
